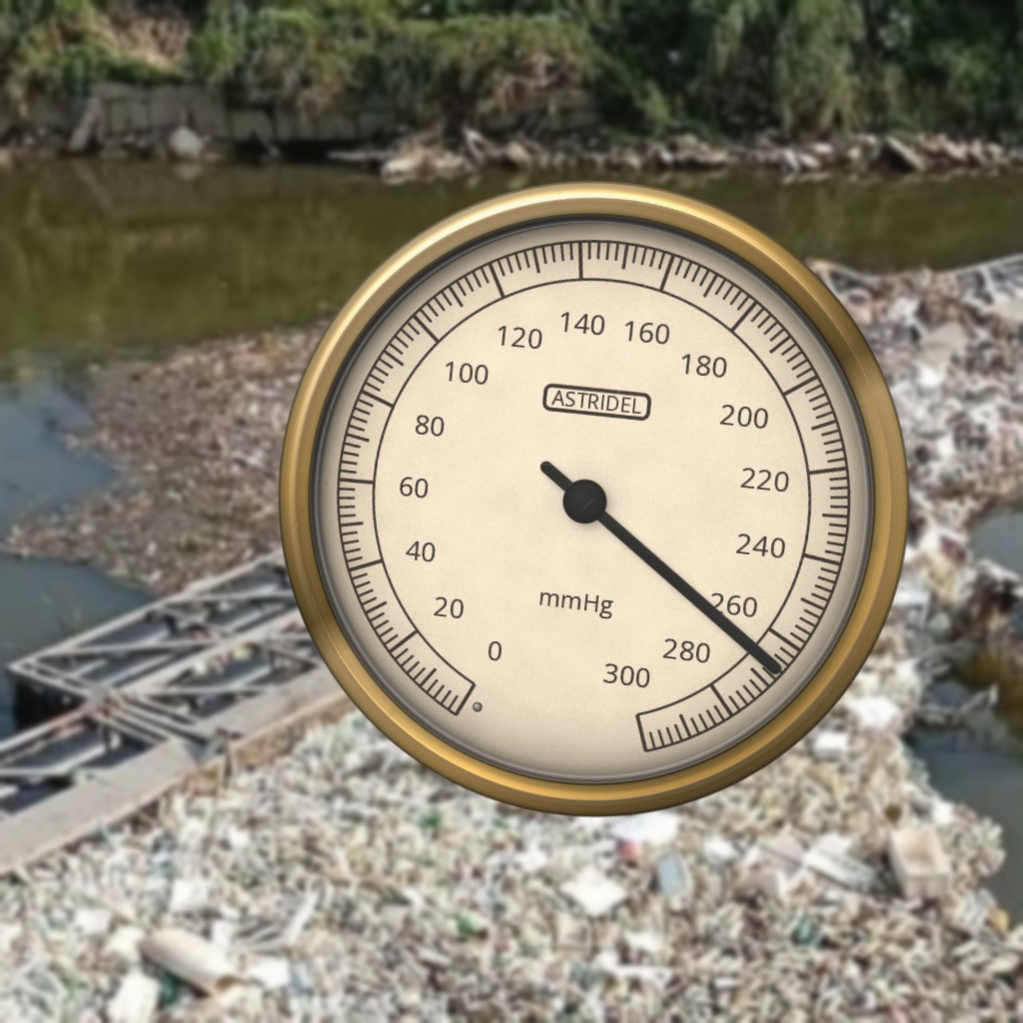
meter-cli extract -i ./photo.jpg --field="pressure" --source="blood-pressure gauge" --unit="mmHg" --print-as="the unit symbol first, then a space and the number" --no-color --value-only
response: mmHg 266
